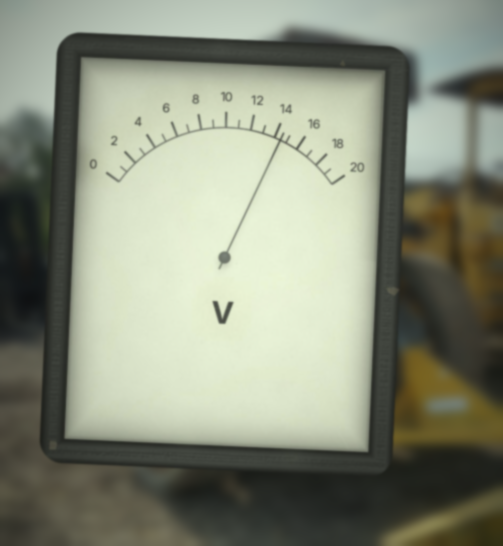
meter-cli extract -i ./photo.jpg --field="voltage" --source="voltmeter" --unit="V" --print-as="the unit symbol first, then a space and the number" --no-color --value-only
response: V 14.5
